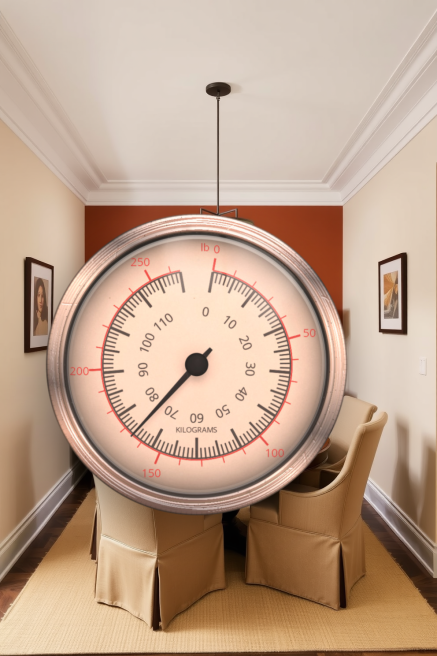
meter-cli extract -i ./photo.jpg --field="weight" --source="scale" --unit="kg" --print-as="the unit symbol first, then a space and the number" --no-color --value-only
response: kg 75
